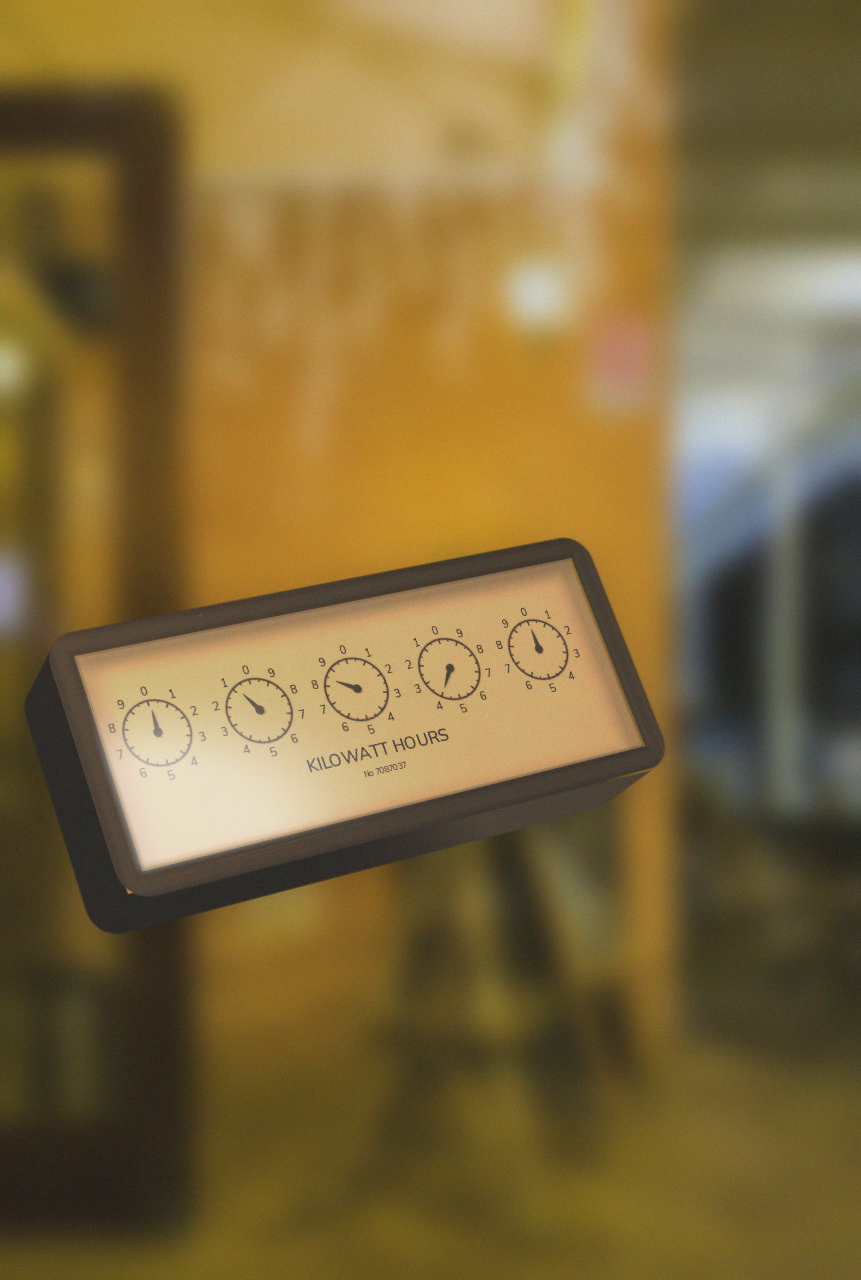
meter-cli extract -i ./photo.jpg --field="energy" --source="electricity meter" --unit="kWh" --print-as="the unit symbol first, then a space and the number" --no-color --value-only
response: kWh 840
